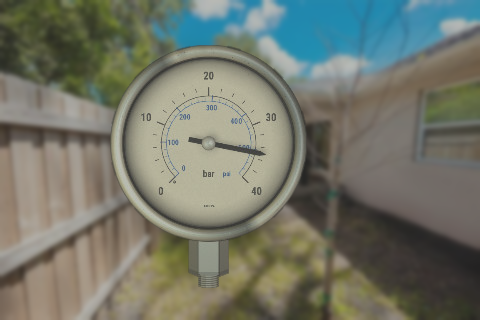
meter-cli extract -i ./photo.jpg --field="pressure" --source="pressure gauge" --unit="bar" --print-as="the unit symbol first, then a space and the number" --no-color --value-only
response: bar 35
